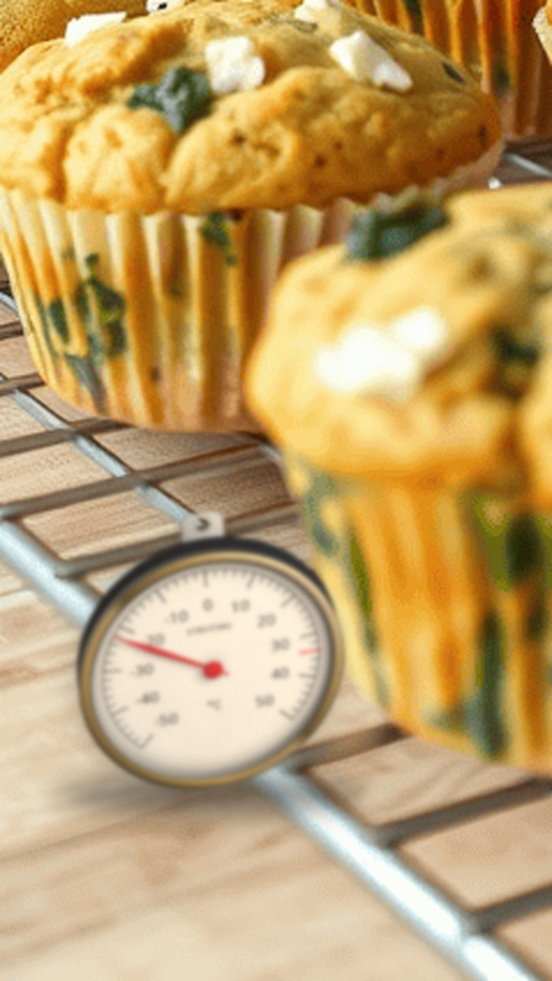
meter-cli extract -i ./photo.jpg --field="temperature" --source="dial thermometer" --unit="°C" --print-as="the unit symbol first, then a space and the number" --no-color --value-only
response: °C -22
